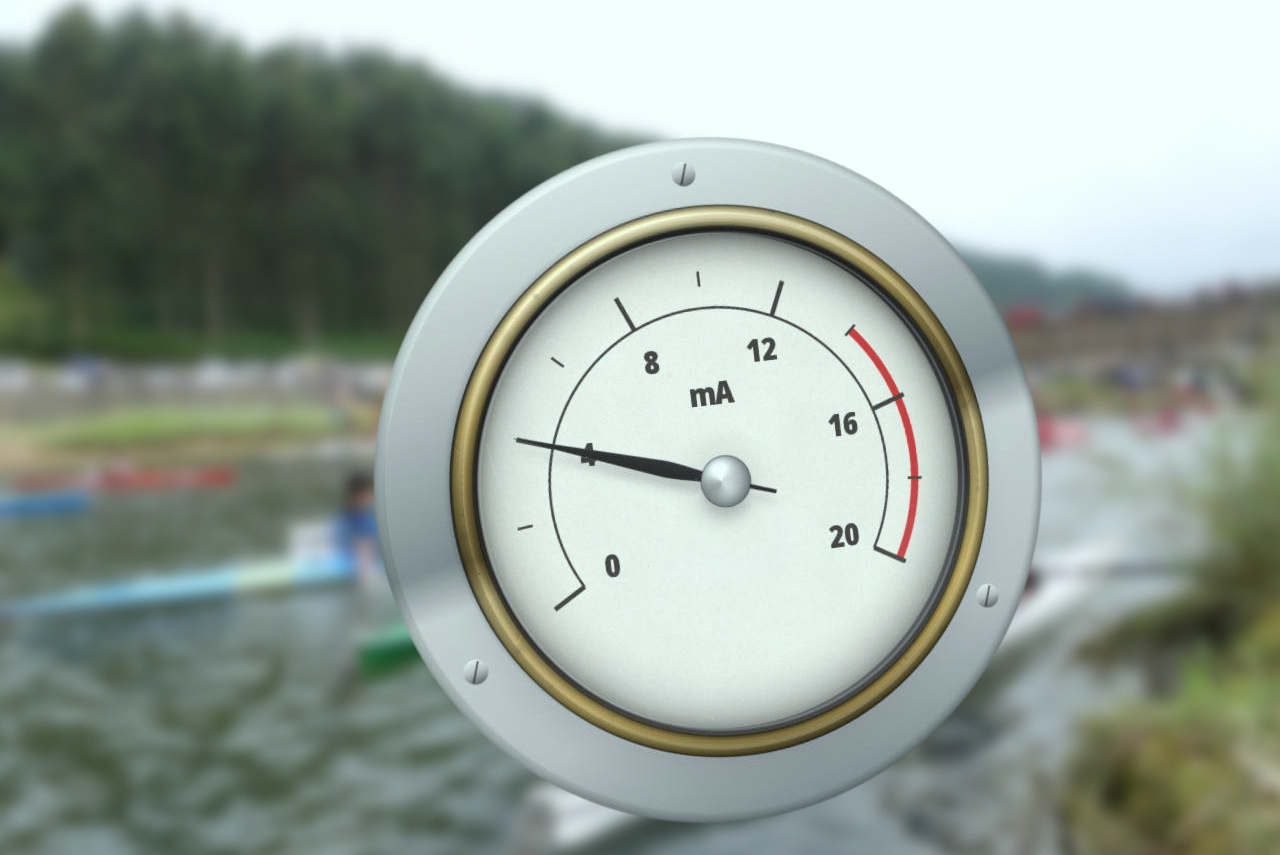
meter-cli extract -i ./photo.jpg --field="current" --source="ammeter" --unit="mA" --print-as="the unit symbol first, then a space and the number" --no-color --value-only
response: mA 4
